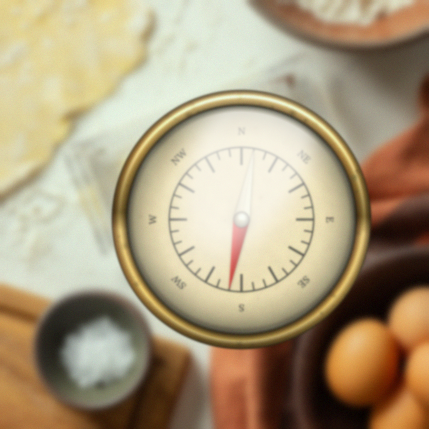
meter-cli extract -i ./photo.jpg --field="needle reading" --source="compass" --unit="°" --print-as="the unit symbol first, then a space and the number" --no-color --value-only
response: ° 190
